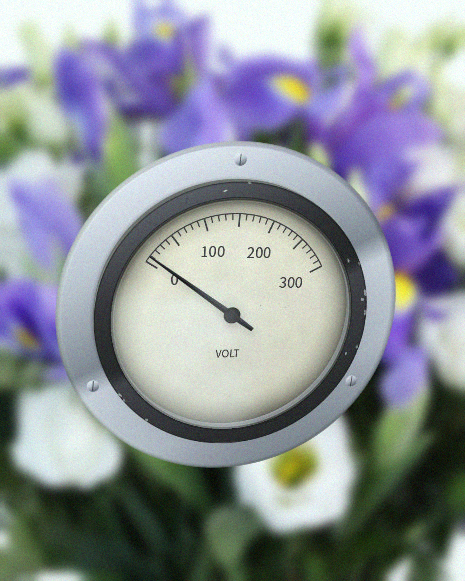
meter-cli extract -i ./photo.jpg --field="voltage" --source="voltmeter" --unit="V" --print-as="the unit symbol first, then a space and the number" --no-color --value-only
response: V 10
